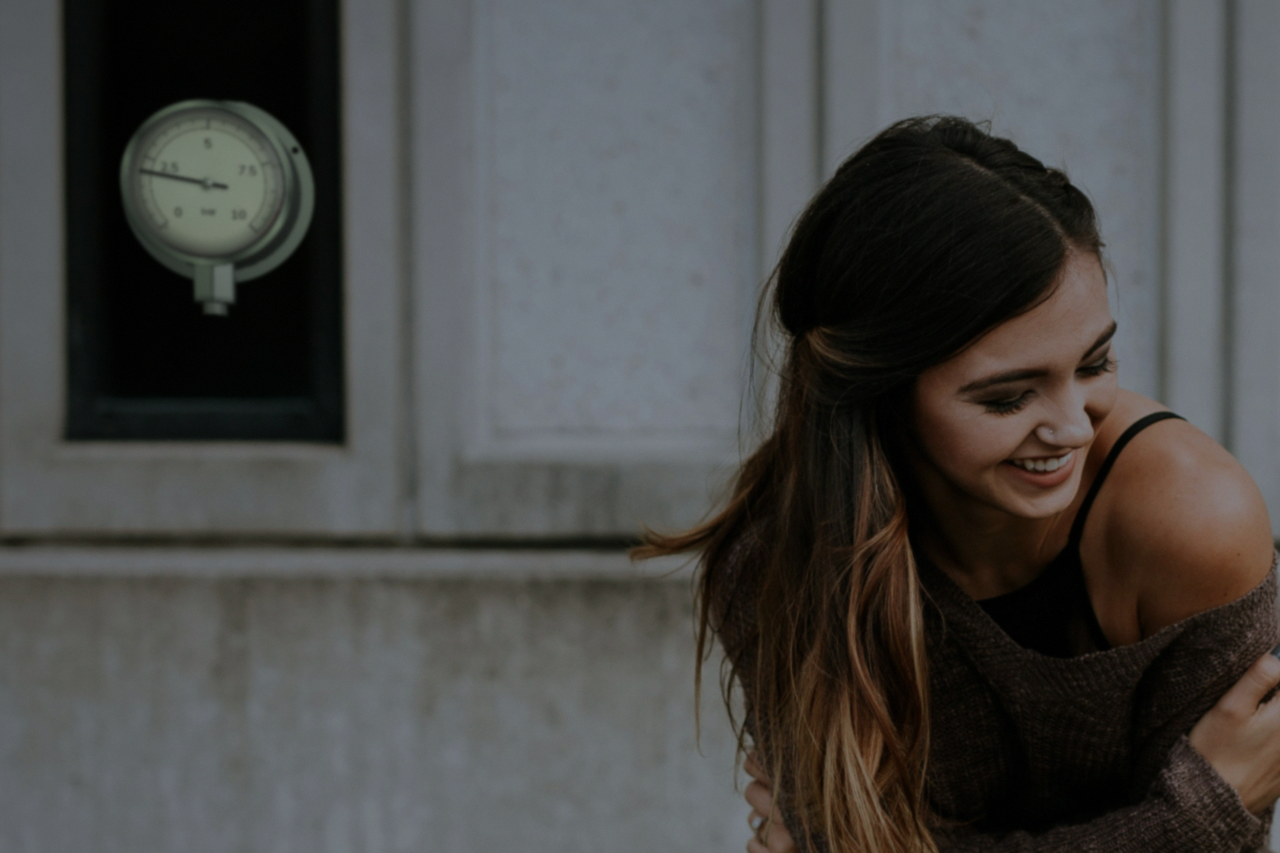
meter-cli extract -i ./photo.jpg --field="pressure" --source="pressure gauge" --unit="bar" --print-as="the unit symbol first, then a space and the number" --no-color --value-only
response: bar 2
